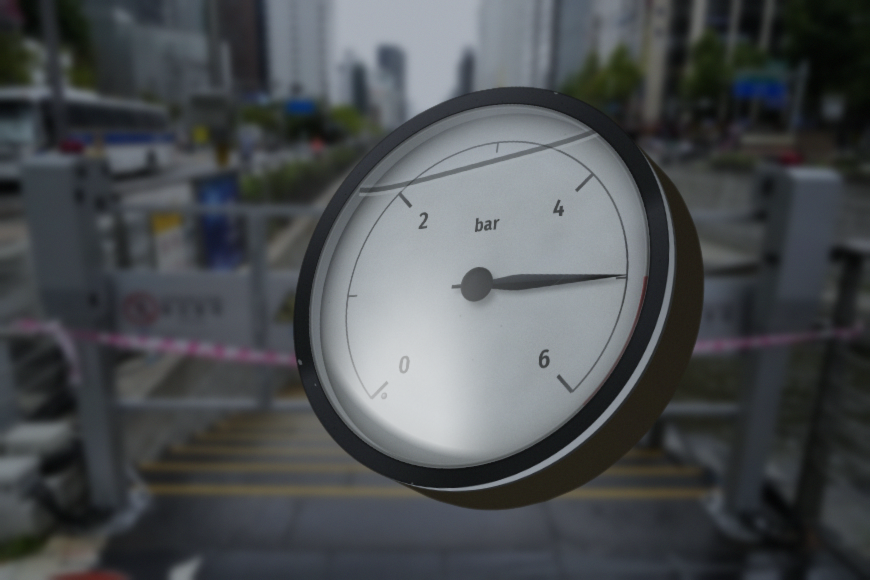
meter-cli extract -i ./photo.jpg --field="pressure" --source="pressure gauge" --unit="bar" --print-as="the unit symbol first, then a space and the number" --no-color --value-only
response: bar 5
